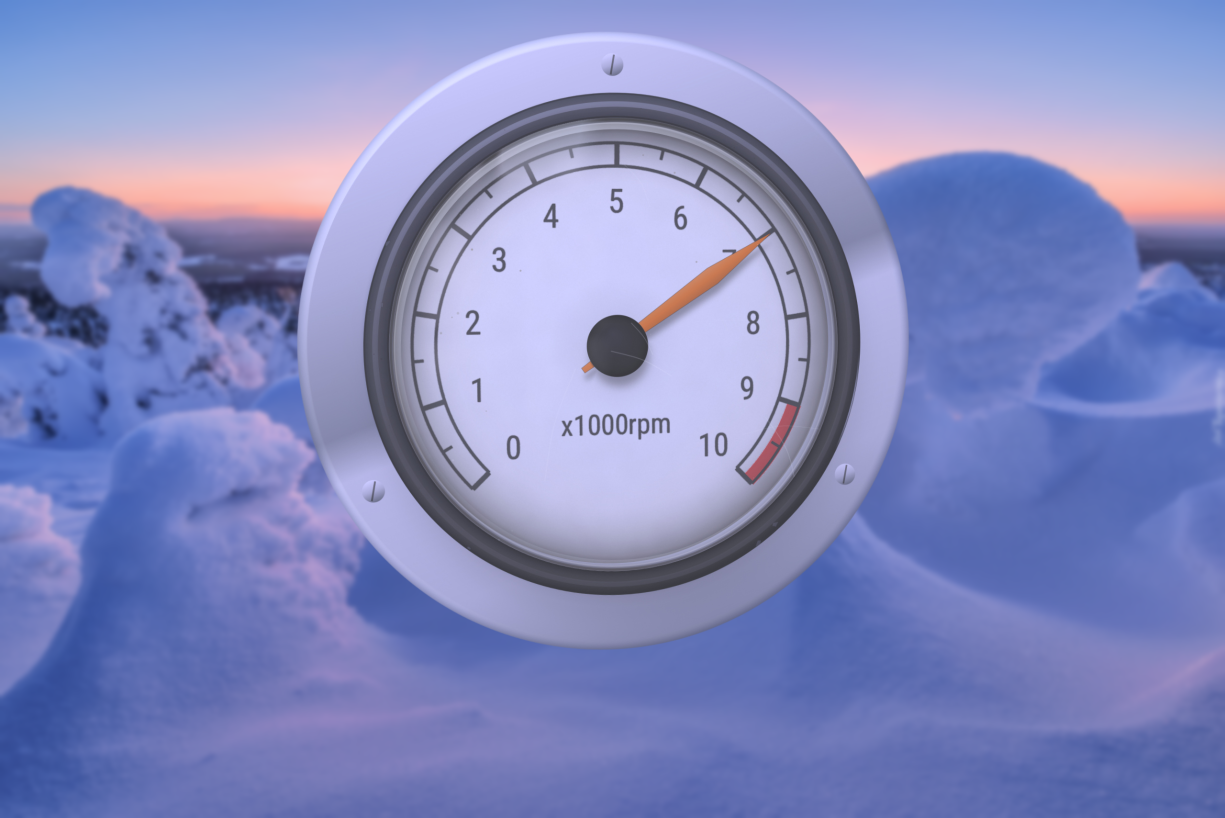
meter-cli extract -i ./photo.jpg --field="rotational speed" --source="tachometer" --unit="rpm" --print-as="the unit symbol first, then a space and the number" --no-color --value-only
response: rpm 7000
